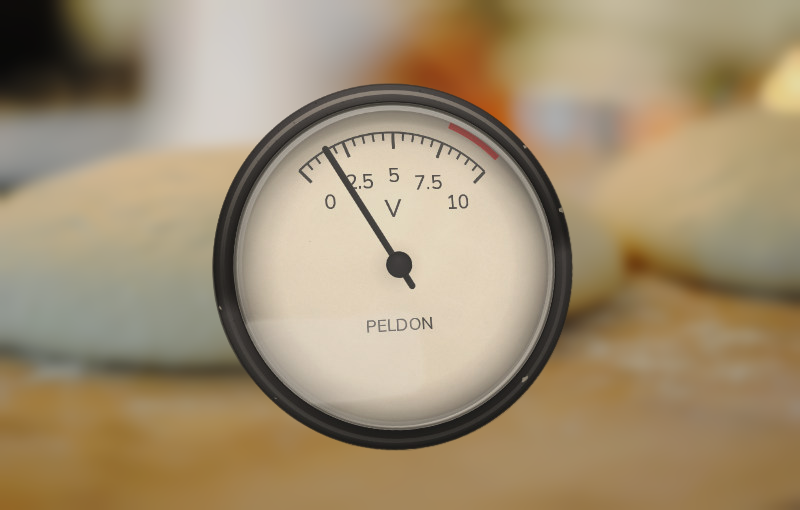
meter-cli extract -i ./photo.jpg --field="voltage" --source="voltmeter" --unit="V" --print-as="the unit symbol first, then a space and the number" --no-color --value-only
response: V 1.5
